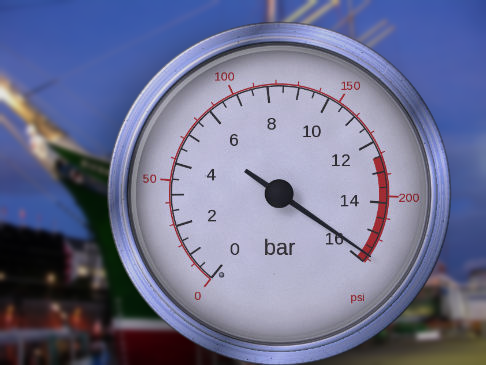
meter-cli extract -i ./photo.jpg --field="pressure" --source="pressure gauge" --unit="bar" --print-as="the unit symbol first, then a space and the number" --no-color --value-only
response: bar 15.75
